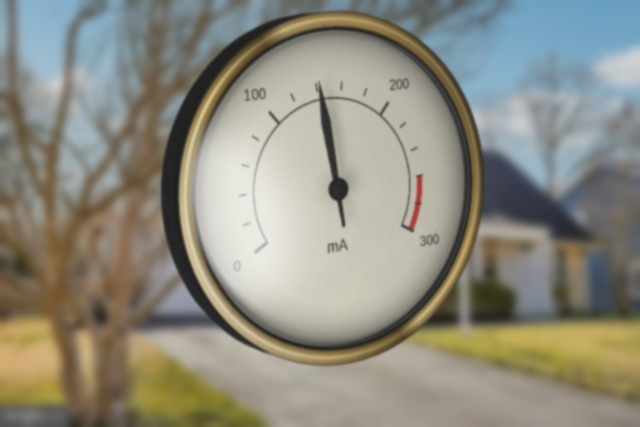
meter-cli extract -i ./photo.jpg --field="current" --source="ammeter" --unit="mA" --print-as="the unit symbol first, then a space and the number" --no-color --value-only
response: mA 140
